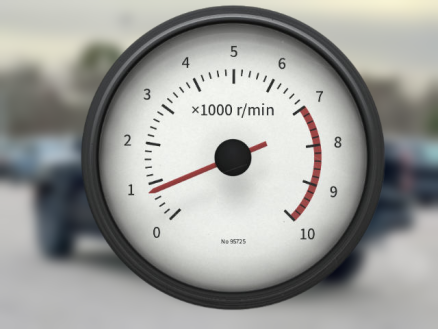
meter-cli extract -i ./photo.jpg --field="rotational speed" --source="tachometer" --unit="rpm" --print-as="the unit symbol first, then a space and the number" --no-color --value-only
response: rpm 800
